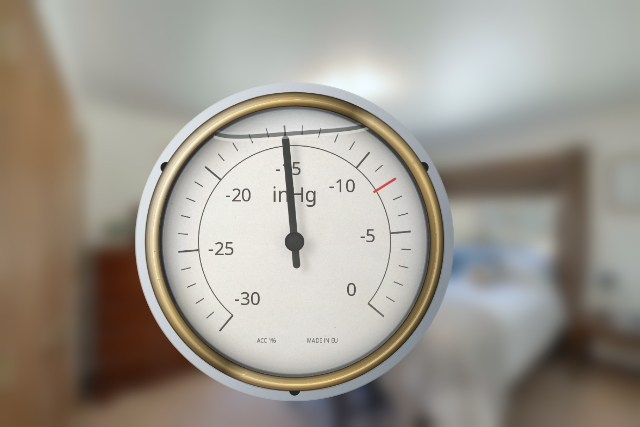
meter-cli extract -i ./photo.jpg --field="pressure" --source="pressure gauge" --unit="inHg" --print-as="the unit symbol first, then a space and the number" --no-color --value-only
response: inHg -15
